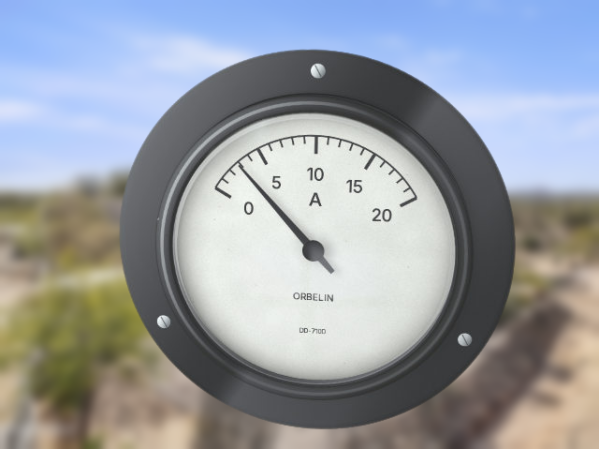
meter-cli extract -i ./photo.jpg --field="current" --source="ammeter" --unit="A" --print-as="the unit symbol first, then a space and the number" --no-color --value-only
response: A 3
